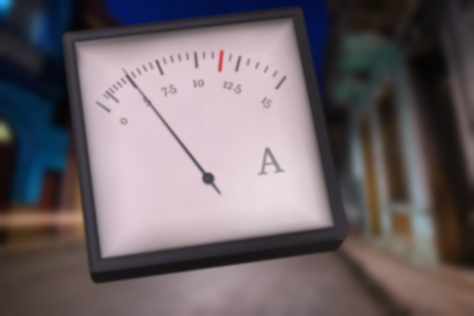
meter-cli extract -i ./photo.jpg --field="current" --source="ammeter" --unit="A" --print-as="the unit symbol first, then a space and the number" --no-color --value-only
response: A 5
